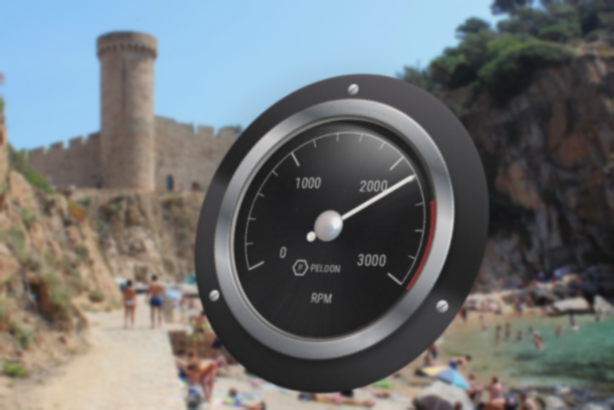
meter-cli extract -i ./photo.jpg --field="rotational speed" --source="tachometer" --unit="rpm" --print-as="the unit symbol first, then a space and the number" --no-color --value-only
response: rpm 2200
